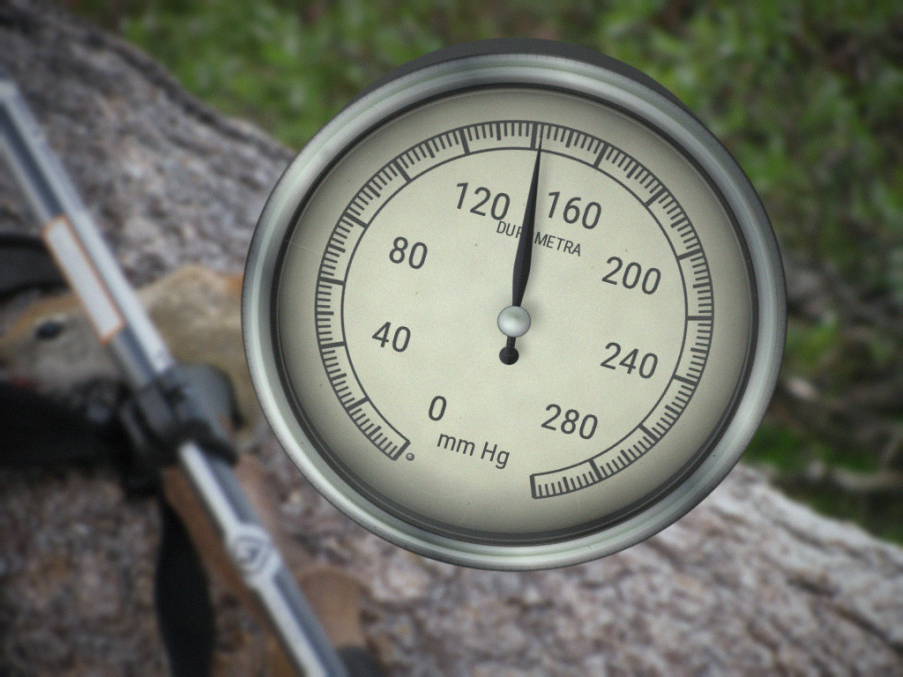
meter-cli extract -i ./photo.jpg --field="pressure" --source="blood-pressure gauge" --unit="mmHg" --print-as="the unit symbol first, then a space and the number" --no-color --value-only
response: mmHg 142
